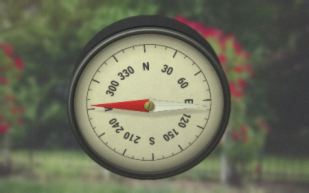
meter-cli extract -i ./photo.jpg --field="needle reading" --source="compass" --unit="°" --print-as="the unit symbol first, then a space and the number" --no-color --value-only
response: ° 275
